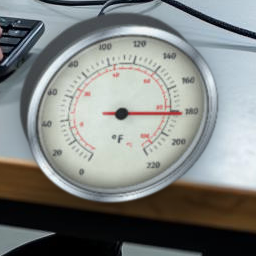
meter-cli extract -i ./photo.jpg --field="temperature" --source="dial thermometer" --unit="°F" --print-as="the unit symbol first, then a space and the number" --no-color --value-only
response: °F 180
